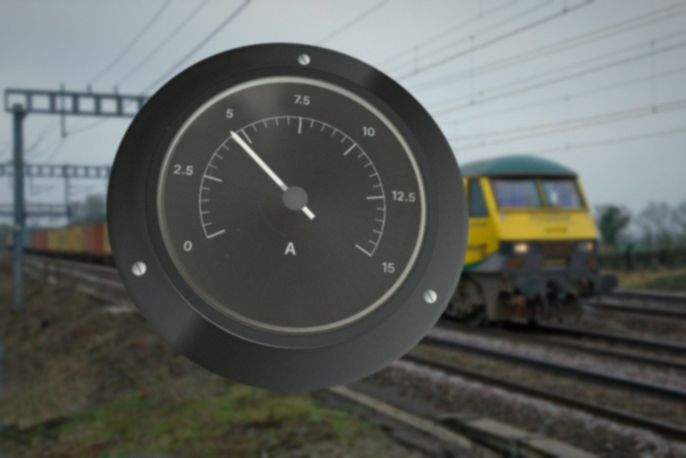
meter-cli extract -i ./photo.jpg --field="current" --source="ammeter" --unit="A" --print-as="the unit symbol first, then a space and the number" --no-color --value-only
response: A 4.5
